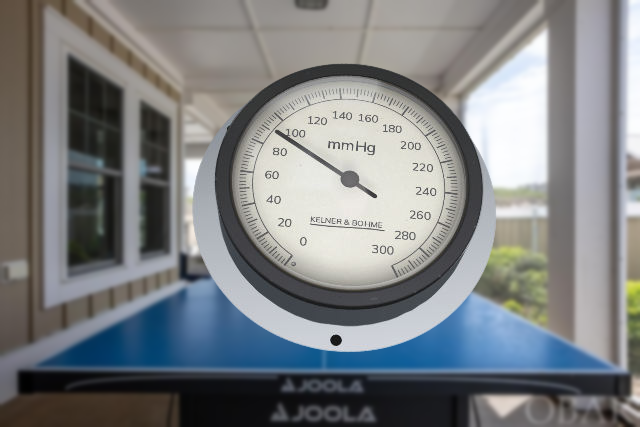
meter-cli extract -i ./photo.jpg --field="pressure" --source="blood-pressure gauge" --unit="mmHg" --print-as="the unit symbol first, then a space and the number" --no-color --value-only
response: mmHg 90
